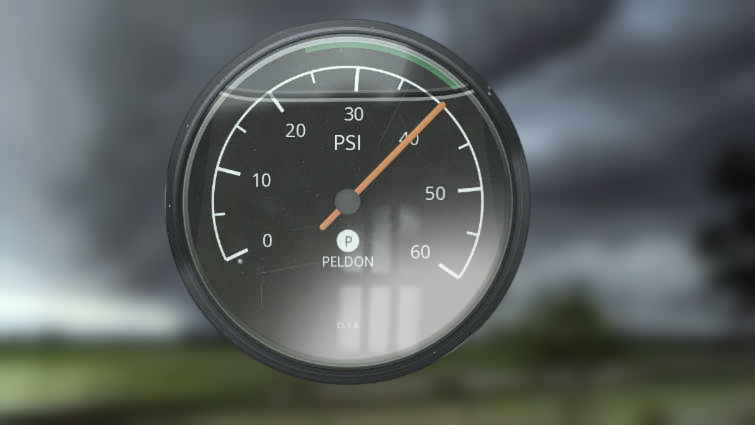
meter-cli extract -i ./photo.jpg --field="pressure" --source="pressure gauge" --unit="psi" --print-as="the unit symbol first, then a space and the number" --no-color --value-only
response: psi 40
